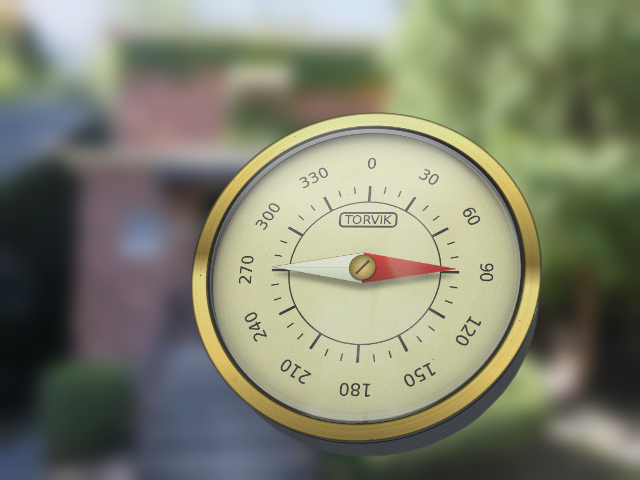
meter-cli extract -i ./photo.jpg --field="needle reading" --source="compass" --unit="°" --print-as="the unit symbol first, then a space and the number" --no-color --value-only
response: ° 90
